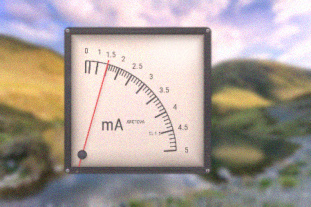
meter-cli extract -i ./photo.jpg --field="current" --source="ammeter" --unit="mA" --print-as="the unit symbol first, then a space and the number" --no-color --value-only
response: mA 1.5
